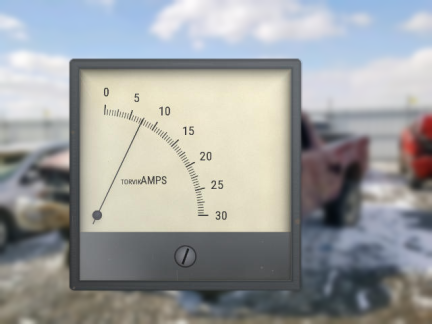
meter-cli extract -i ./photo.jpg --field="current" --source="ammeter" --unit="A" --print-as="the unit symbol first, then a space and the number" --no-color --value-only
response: A 7.5
